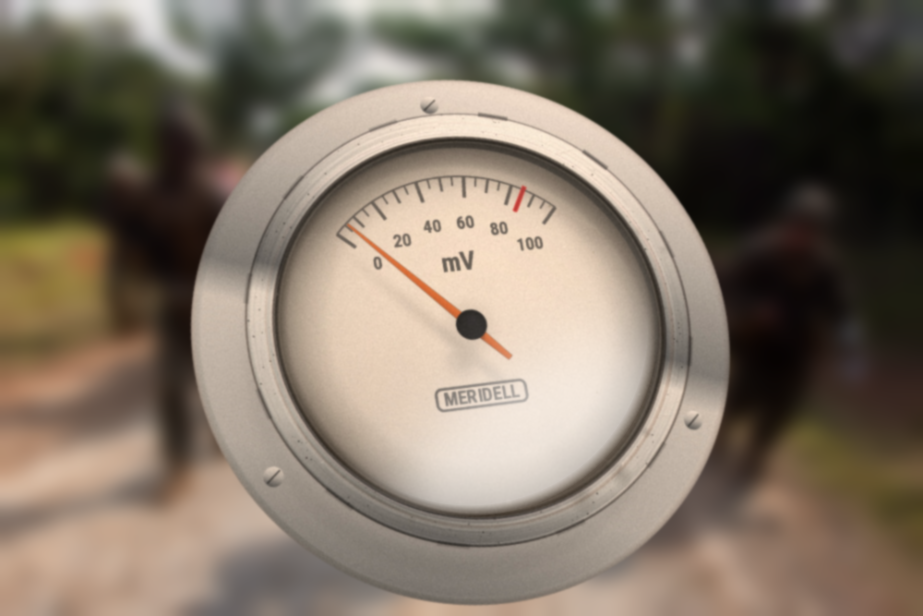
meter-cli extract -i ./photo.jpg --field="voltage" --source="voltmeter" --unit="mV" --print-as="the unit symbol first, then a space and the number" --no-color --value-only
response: mV 5
